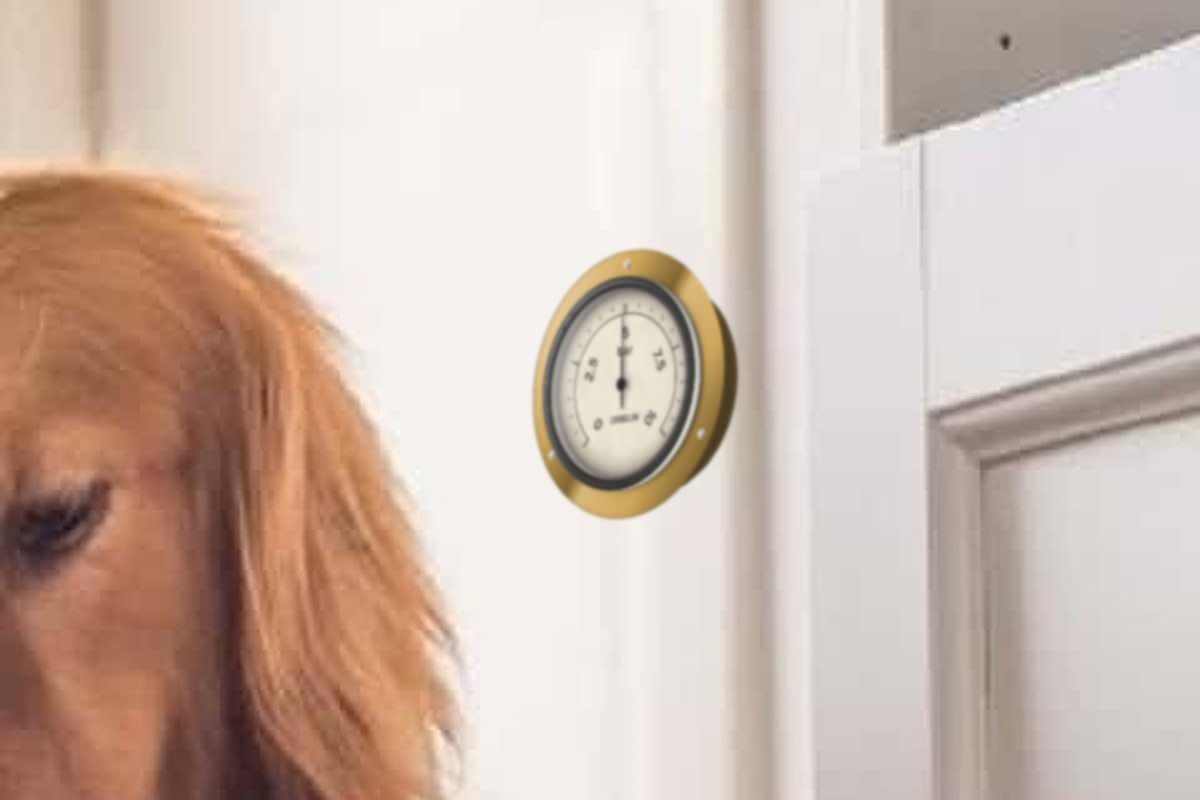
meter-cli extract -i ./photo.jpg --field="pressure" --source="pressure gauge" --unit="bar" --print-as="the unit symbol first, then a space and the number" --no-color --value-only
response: bar 5
